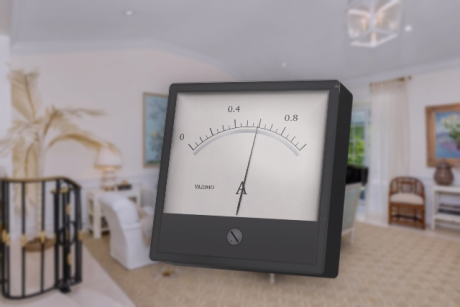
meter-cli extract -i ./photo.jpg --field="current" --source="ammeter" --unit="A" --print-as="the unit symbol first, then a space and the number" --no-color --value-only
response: A 0.6
